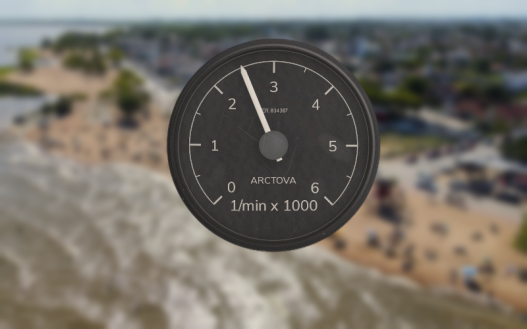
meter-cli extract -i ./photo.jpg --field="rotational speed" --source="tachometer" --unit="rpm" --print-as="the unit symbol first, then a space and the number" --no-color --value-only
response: rpm 2500
